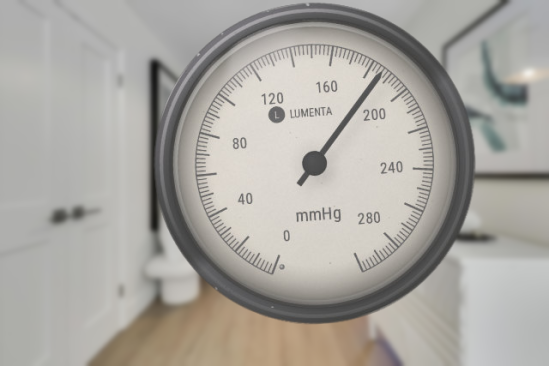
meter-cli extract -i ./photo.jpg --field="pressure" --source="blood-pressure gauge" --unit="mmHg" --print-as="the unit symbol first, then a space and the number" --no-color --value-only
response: mmHg 186
